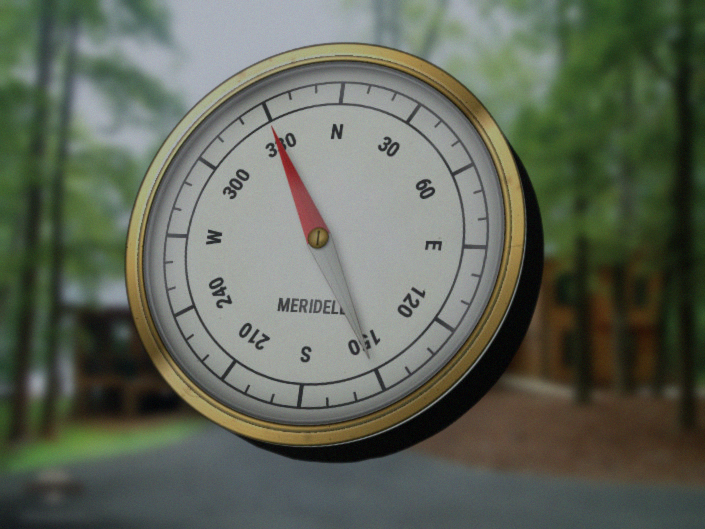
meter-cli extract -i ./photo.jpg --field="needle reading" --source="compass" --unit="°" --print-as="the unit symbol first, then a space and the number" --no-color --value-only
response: ° 330
